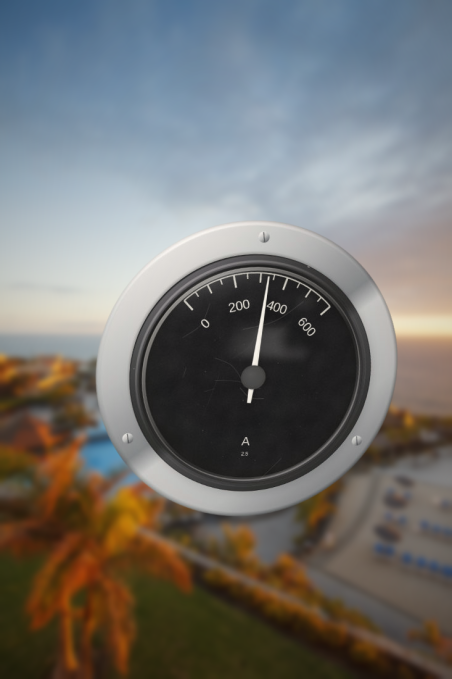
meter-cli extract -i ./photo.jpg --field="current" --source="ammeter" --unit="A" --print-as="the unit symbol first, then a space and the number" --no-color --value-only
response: A 325
